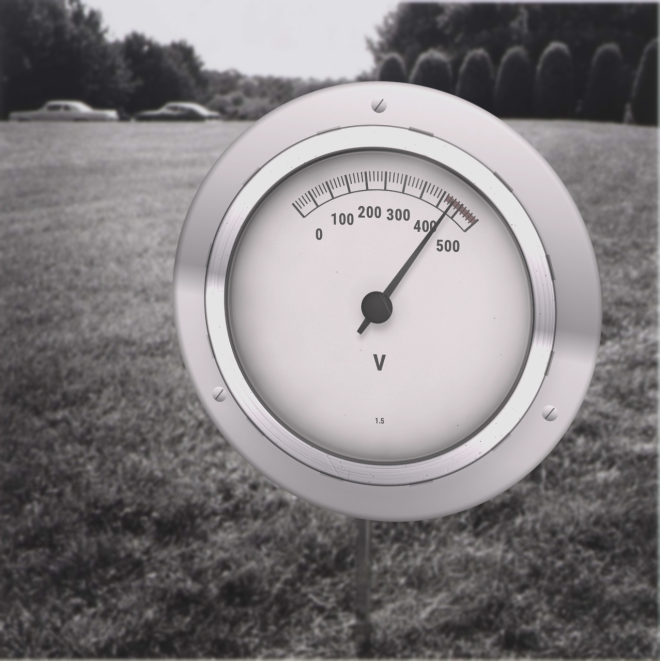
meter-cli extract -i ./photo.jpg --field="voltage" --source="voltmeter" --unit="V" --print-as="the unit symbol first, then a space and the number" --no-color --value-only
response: V 430
